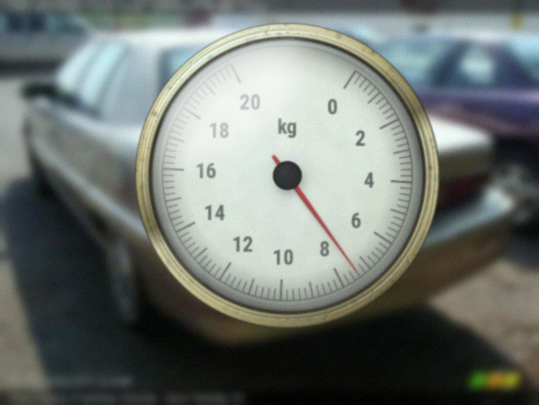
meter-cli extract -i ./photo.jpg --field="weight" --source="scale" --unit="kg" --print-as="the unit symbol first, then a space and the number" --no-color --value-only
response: kg 7.4
